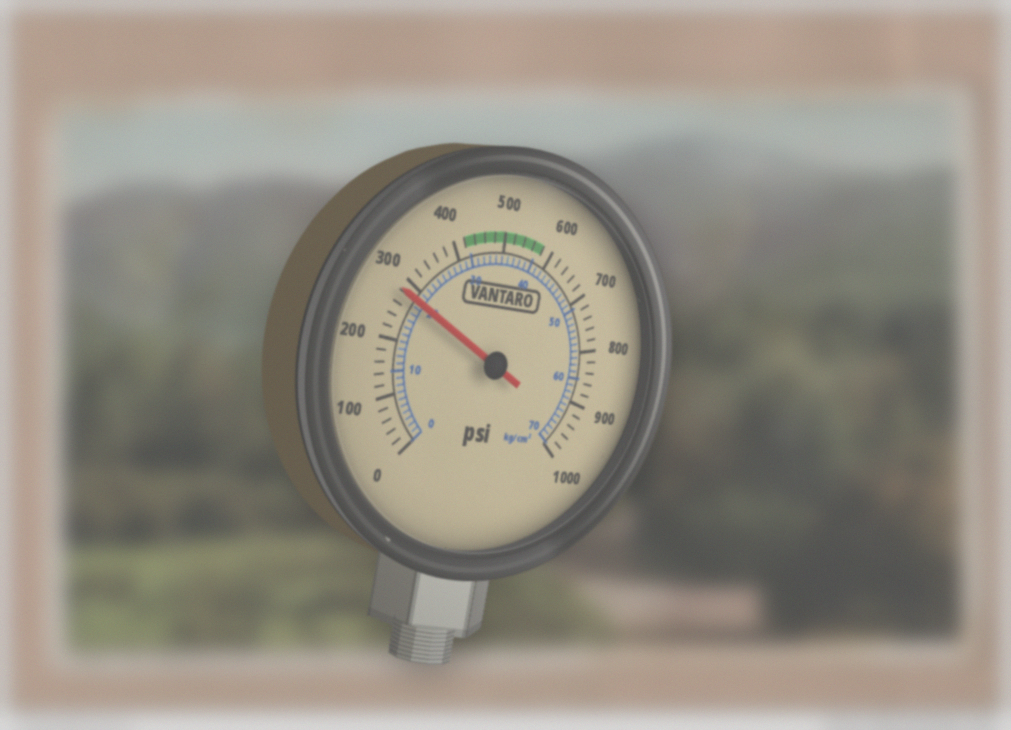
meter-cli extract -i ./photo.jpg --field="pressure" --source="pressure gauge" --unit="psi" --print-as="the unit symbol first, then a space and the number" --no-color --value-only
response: psi 280
